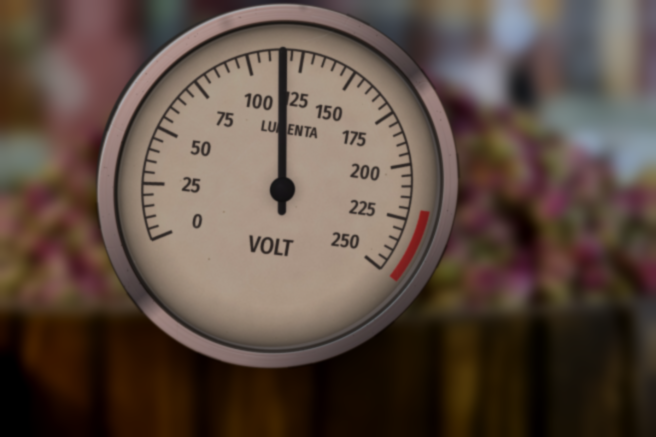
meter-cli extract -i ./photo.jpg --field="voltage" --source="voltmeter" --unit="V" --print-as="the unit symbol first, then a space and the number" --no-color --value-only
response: V 115
